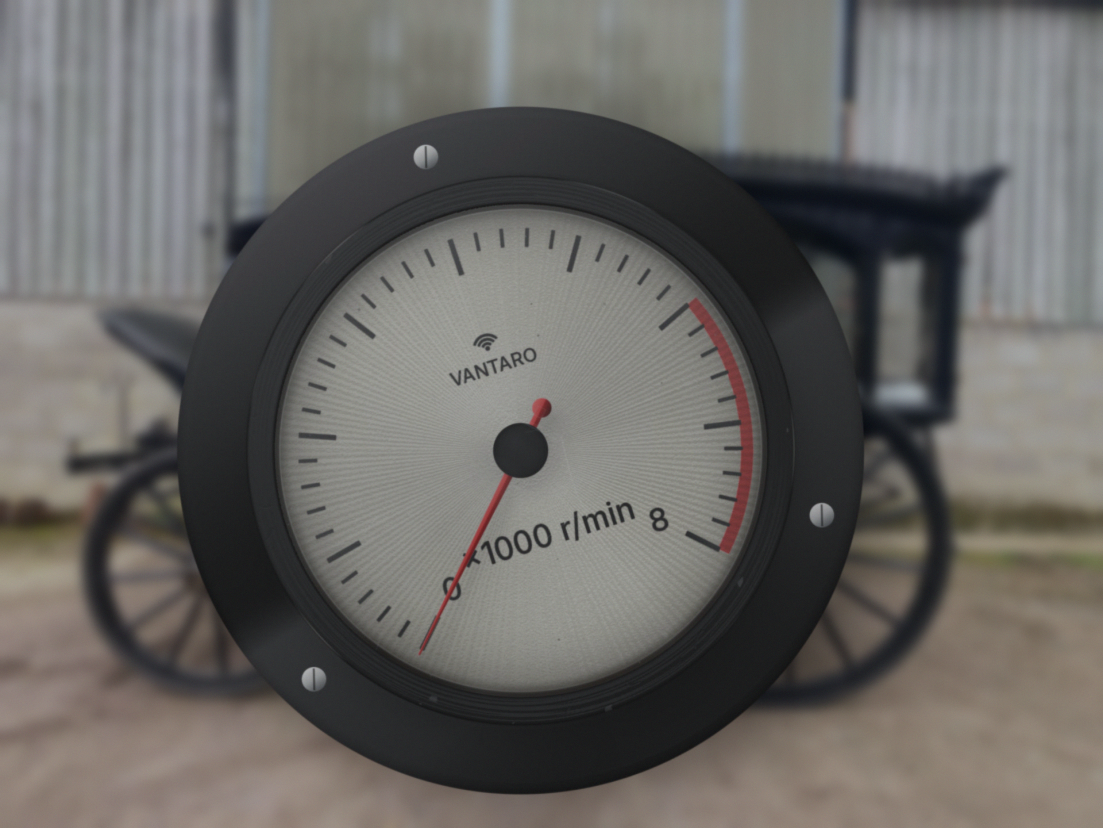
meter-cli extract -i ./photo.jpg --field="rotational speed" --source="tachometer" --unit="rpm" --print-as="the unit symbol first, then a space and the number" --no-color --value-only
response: rpm 0
